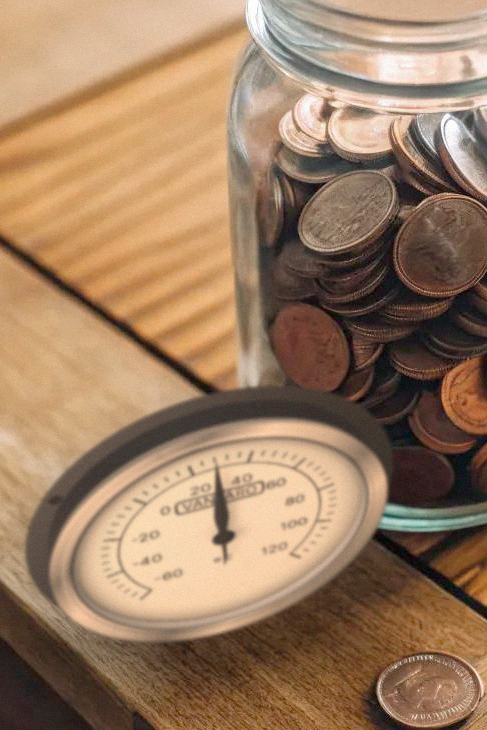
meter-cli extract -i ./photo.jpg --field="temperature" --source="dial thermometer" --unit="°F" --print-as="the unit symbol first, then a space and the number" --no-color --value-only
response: °F 28
